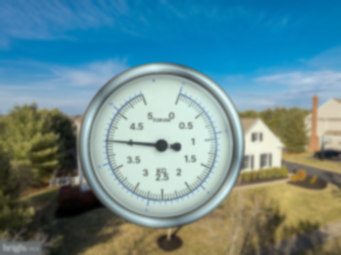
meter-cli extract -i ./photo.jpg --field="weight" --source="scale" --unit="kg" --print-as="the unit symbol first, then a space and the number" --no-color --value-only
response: kg 4
